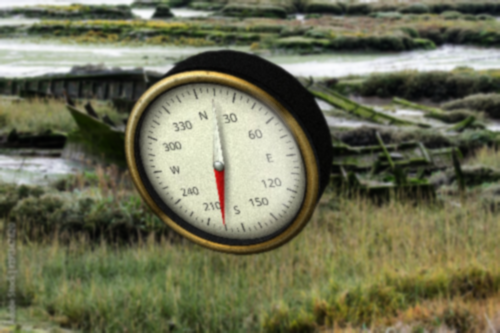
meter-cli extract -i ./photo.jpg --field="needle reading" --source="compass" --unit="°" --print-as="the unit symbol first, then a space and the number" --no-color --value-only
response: ° 195
